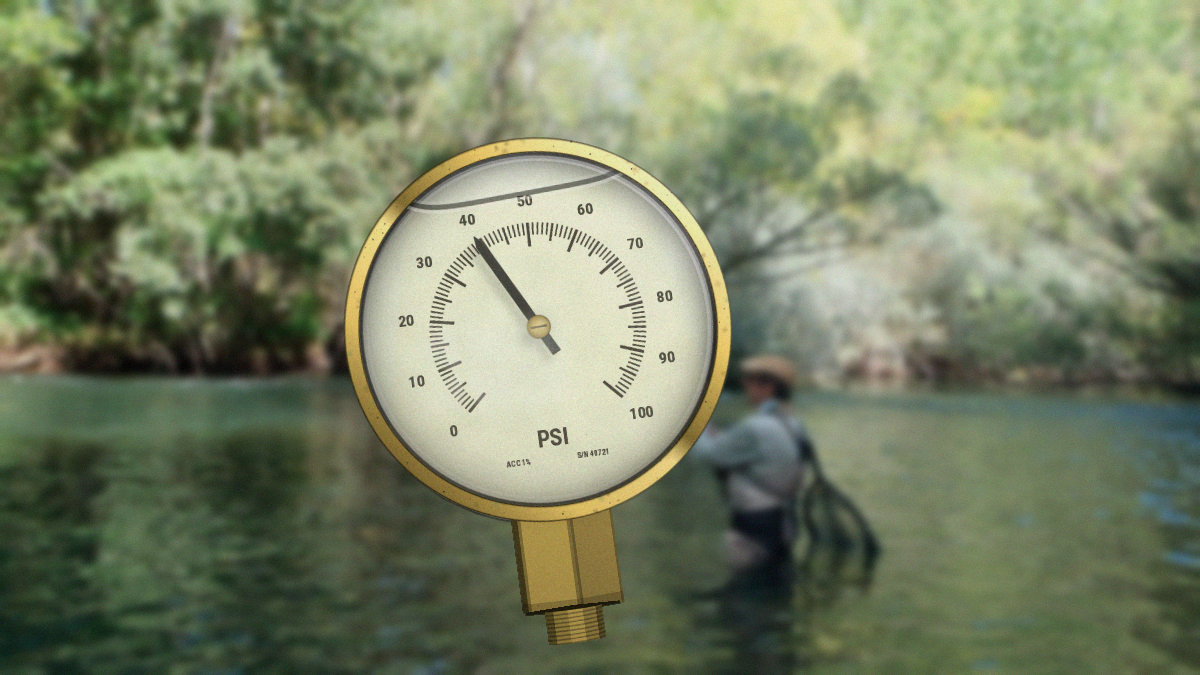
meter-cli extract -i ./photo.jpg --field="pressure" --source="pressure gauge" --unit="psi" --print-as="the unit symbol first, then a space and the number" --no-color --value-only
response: psi 39
